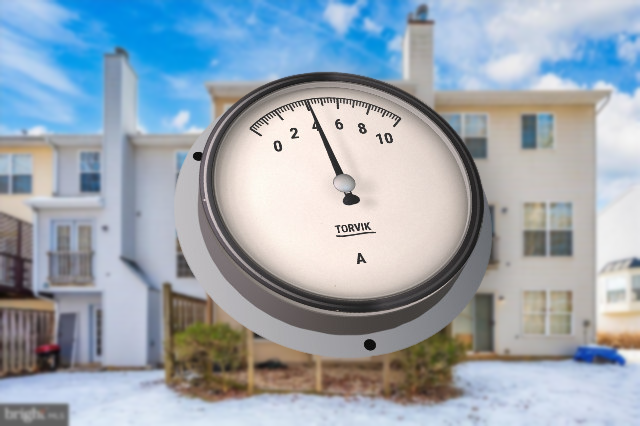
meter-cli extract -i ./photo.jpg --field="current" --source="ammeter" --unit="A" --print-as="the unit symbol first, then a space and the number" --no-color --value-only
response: A 4
